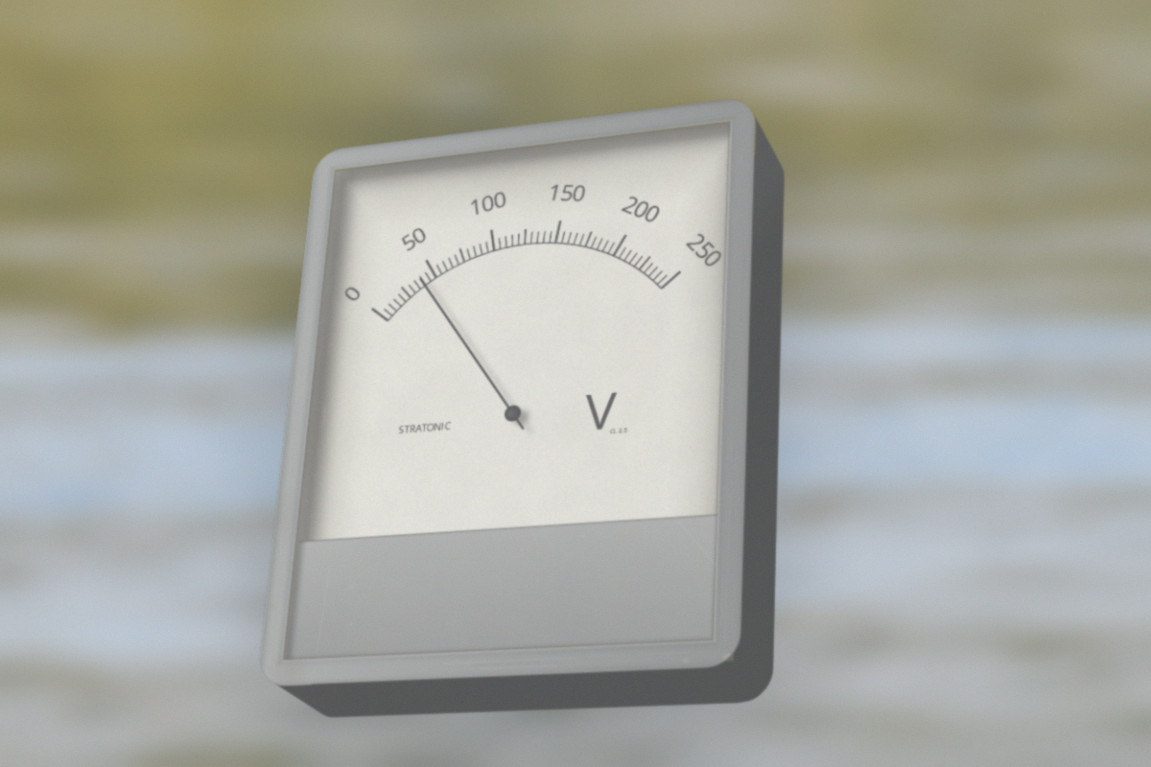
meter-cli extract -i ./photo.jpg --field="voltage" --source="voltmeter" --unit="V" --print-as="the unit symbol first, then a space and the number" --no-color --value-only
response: V 40
